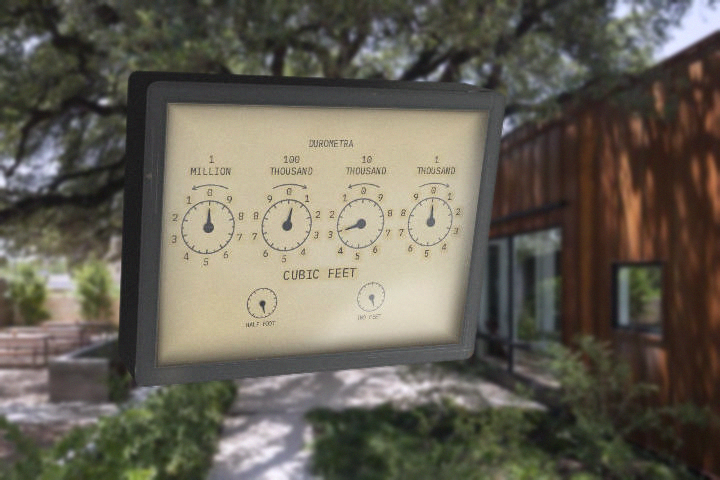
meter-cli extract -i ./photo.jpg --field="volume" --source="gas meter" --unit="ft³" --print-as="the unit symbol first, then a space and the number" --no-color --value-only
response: ft³ 3000
